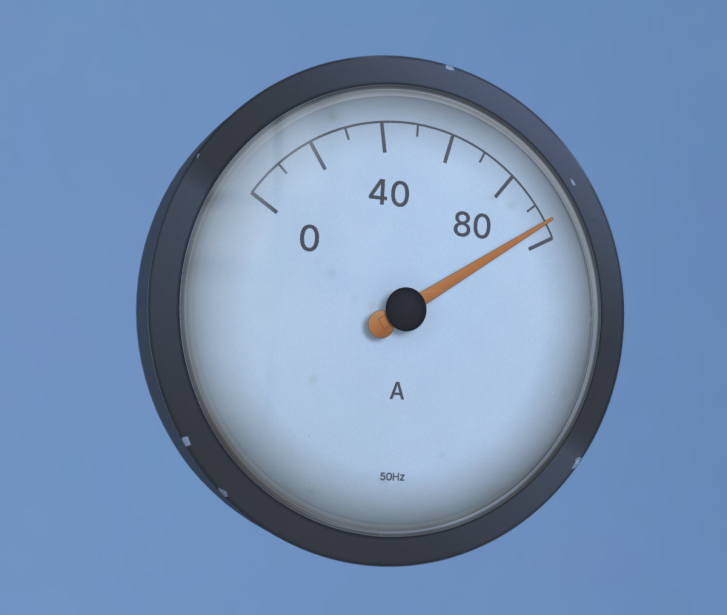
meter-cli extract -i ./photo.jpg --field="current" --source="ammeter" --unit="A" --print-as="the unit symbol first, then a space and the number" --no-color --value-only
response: A 95
